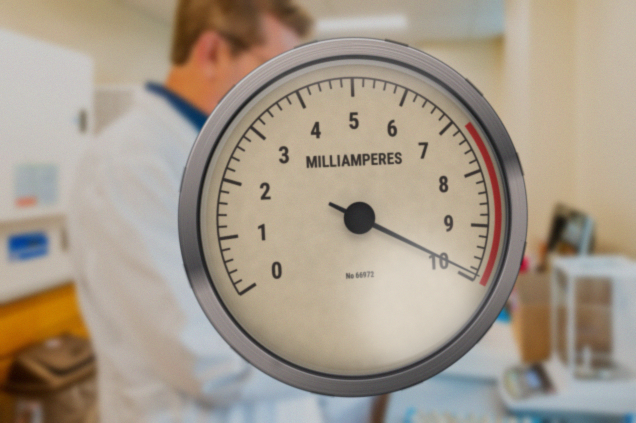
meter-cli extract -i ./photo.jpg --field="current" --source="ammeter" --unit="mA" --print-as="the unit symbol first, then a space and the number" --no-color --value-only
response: mA 9.9
